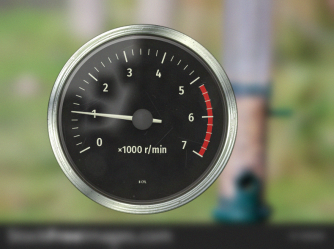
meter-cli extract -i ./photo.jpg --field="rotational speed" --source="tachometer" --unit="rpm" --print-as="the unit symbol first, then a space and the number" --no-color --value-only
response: rpm 1000
